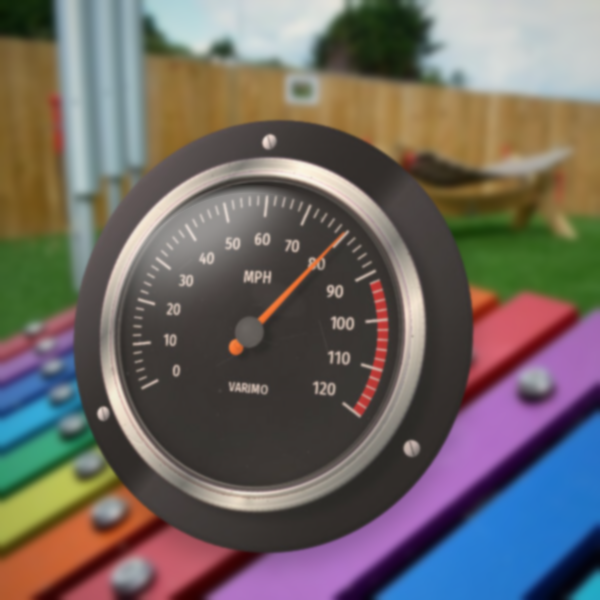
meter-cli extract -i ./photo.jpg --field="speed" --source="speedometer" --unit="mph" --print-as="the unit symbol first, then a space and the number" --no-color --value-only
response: mph 80
